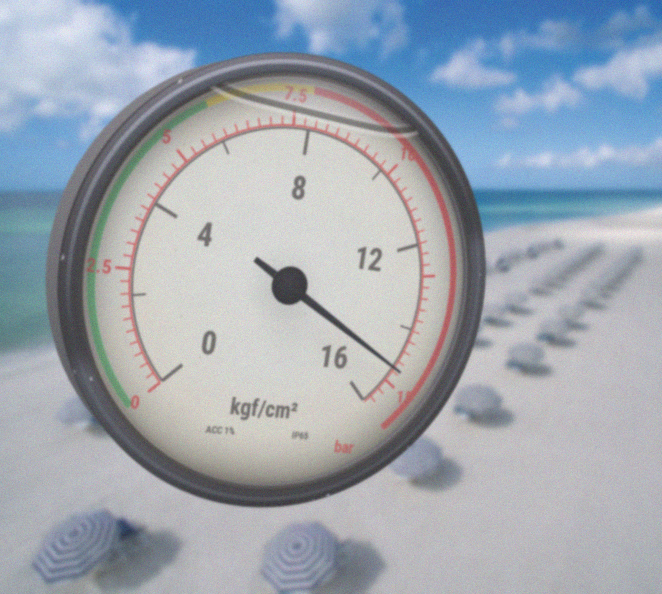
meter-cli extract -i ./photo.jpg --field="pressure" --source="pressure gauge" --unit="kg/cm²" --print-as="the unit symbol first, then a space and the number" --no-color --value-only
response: kg/cm² 15
